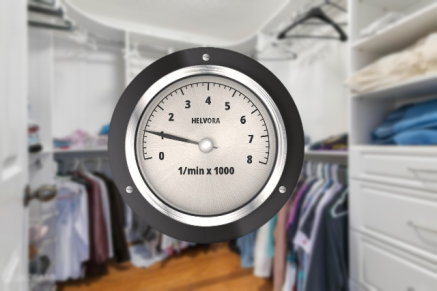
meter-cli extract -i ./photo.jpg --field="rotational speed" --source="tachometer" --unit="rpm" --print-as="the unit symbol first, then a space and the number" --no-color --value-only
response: rpm 1000
